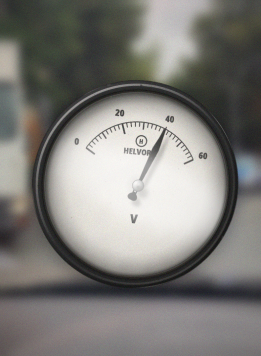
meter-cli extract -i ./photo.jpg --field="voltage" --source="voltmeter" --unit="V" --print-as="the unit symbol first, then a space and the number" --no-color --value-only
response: V 40
